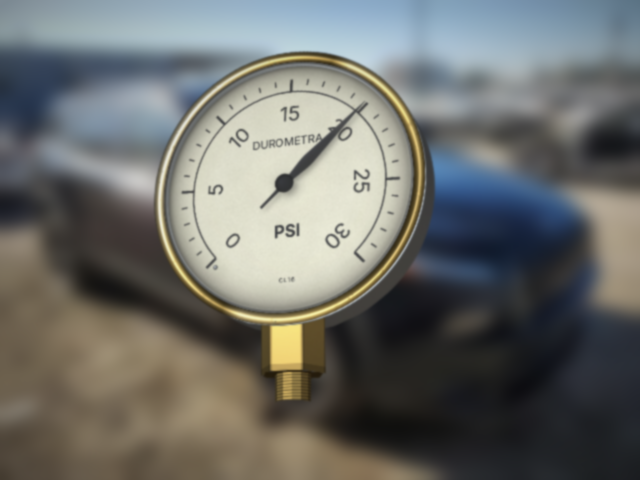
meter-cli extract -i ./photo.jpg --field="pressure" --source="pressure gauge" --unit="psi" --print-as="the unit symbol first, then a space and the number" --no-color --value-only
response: psi 20
